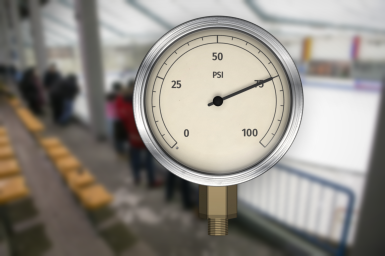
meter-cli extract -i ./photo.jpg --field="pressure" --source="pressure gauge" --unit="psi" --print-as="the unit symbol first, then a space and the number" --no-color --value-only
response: psi 75
